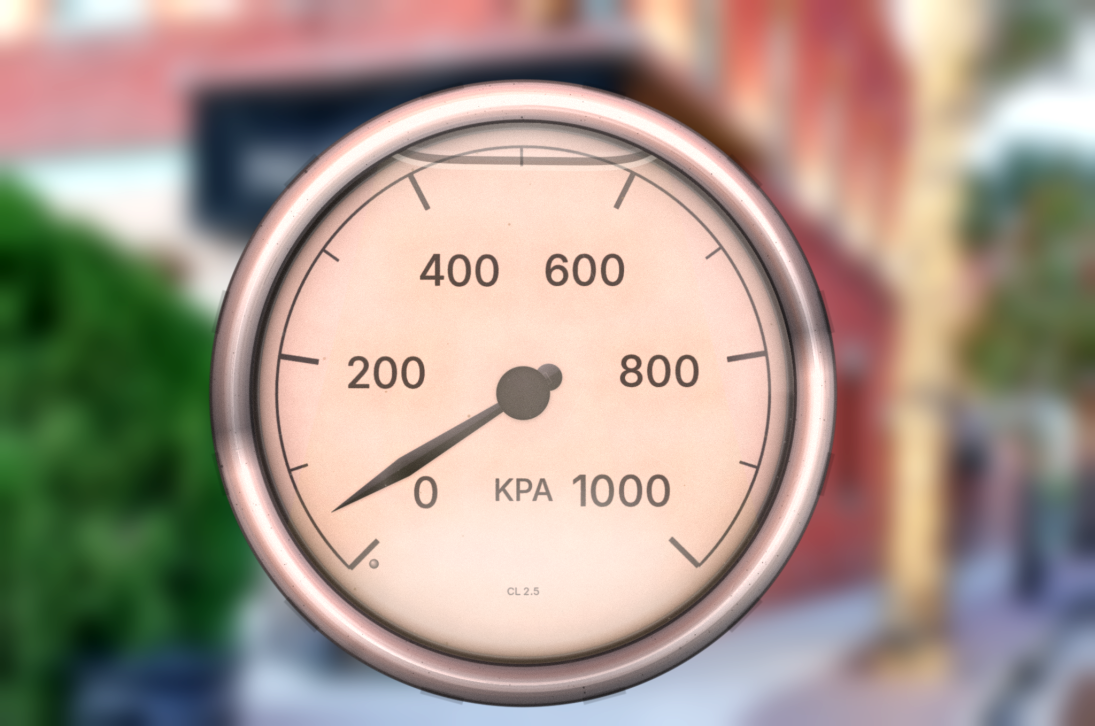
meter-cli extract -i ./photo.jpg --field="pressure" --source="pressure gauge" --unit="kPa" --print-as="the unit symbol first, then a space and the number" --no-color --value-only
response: kPa 50
